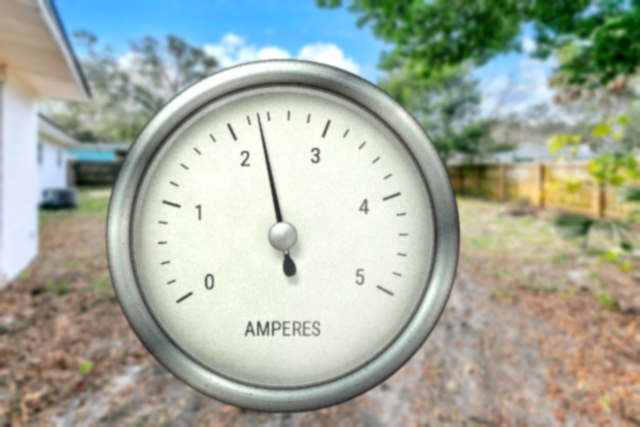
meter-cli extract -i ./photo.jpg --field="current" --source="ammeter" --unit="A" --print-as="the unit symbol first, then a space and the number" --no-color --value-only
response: A 2.3
